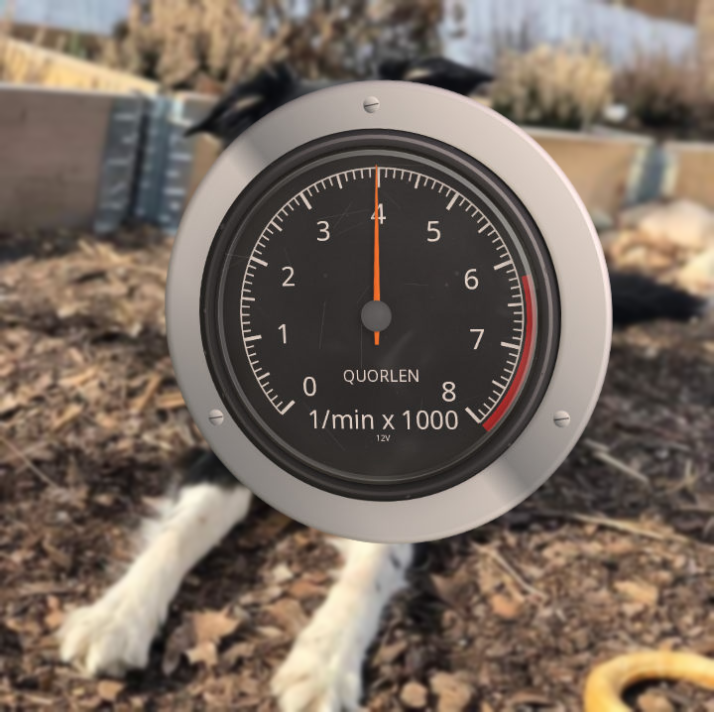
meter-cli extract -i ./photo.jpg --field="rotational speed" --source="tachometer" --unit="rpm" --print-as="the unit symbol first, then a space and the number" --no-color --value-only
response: rpm 4000
